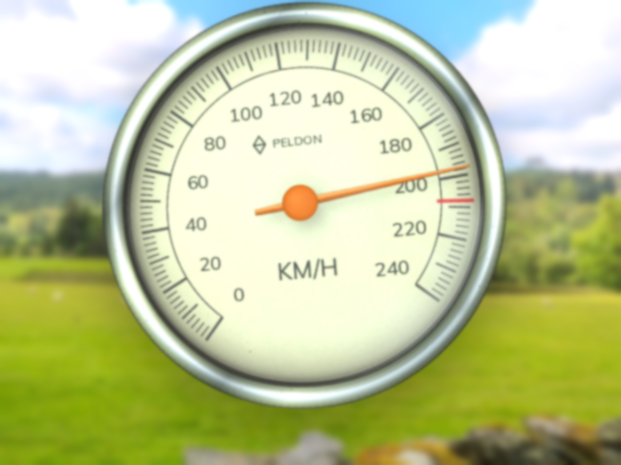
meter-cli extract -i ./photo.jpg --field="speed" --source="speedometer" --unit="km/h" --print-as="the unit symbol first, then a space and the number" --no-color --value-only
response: km/h 198
